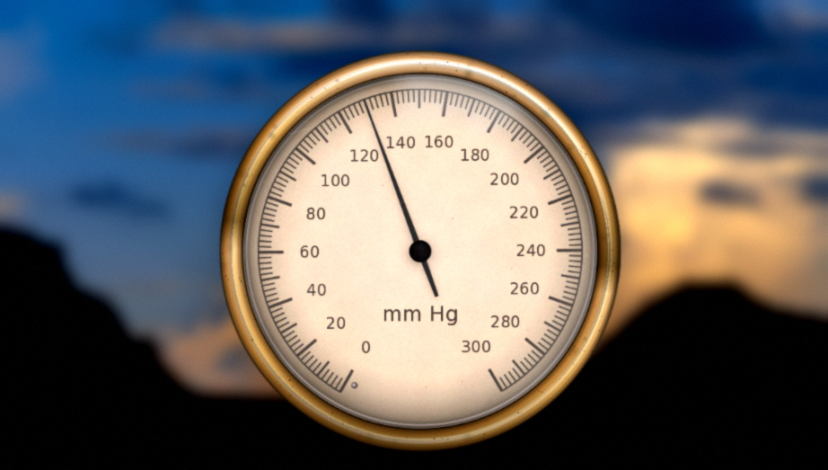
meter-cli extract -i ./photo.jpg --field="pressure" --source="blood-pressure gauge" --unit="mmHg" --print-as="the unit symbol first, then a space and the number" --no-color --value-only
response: mmHg 130
